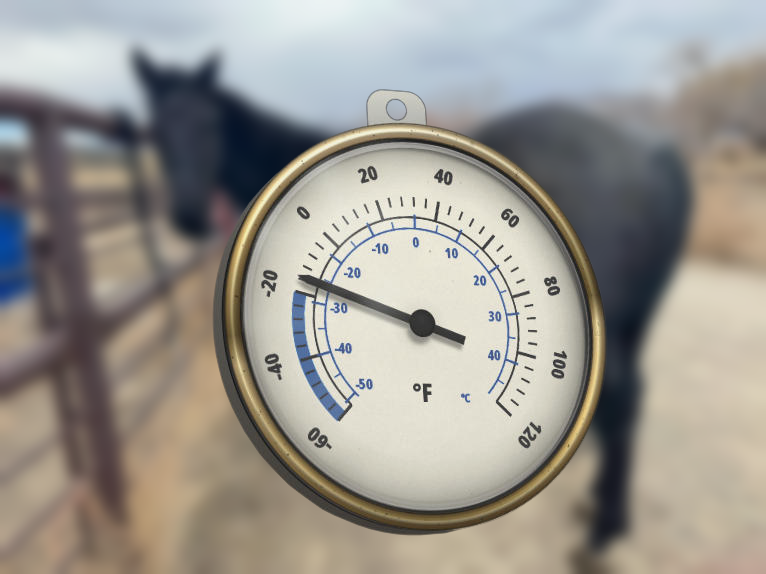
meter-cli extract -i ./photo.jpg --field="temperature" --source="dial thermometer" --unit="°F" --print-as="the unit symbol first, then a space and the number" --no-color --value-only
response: °F -16
